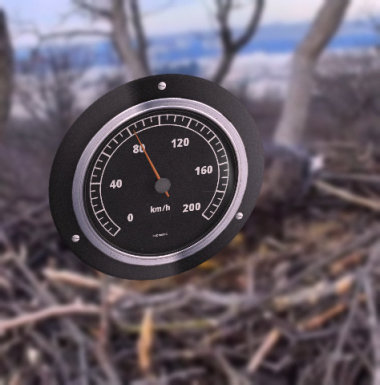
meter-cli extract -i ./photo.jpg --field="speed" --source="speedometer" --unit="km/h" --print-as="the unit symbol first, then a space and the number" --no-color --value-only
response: km/h 82.5
